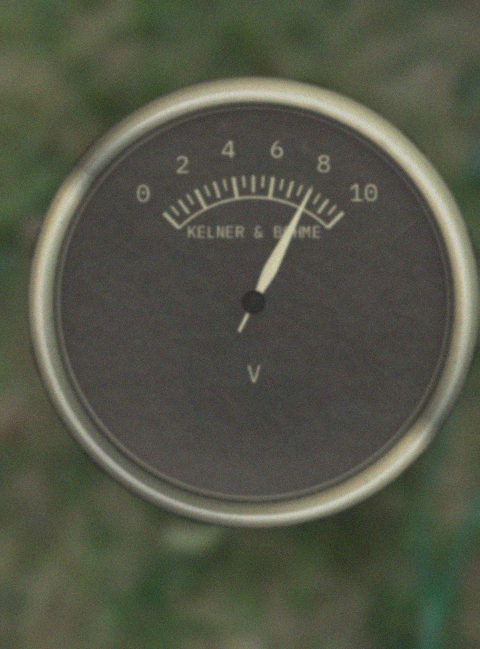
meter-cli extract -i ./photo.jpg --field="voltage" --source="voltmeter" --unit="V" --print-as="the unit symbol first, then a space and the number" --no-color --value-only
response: V 8
